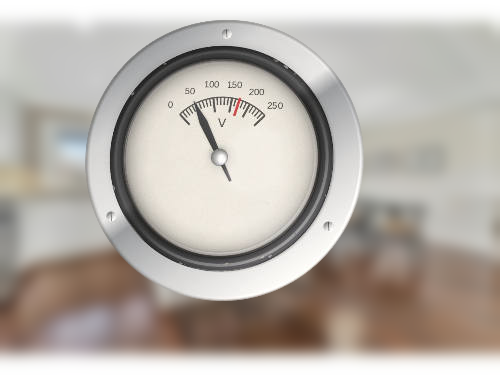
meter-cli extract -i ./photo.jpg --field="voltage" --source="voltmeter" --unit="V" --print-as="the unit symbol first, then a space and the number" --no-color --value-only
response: V 50
